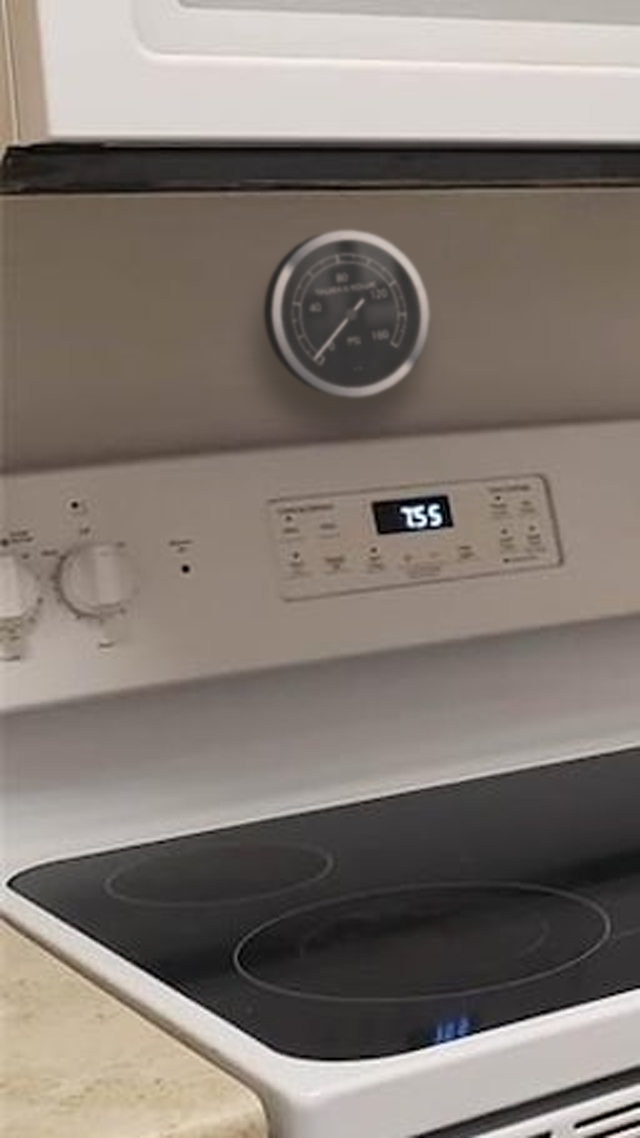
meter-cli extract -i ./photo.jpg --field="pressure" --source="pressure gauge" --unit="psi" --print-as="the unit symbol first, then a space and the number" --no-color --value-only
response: psi 5
